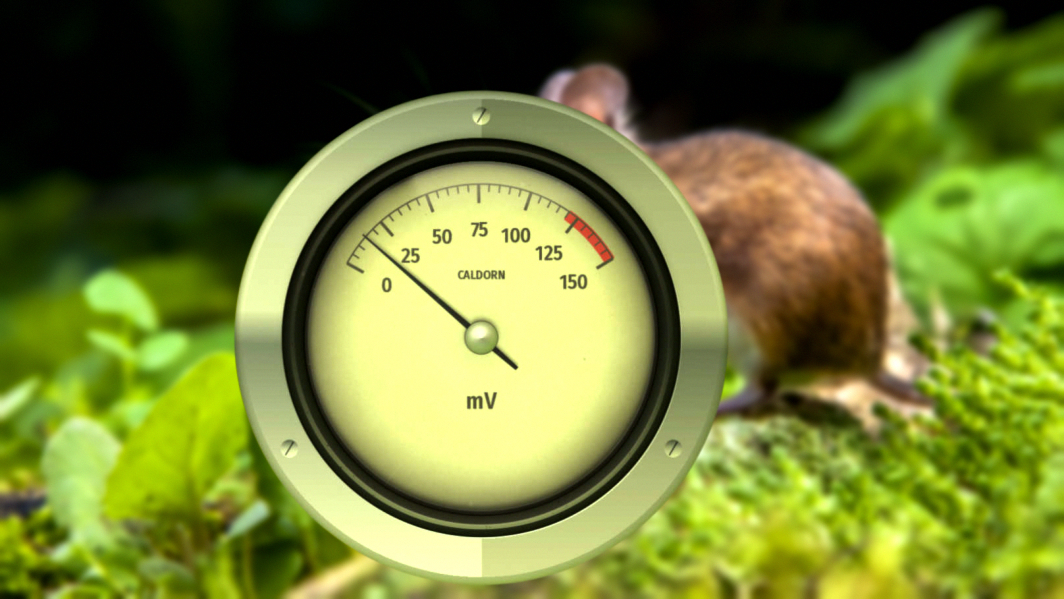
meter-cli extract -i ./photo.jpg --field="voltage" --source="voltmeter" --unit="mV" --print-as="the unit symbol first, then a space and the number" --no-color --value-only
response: mV 15
